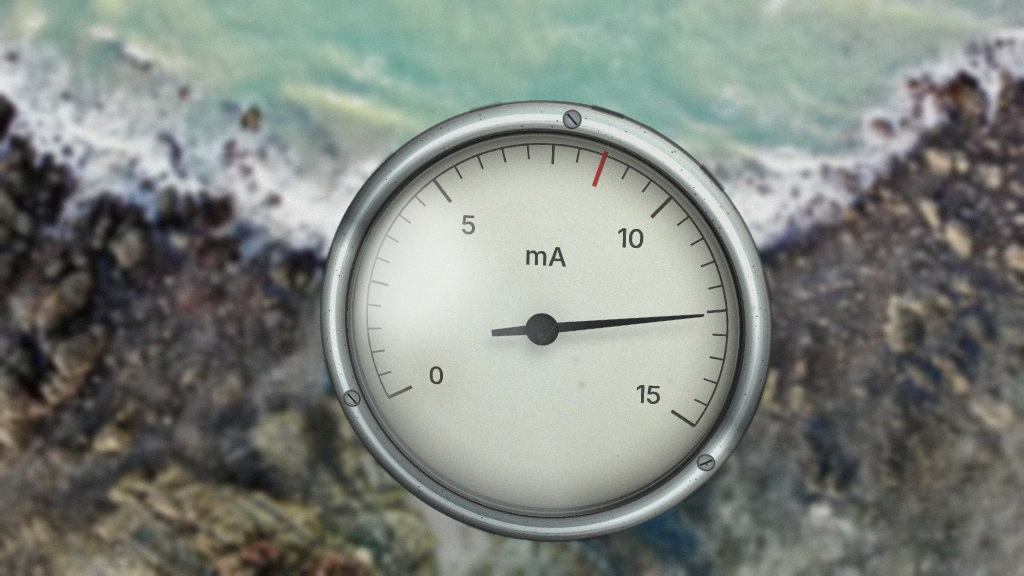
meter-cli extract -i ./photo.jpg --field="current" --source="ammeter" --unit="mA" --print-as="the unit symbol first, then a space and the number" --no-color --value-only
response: mA 12.5
